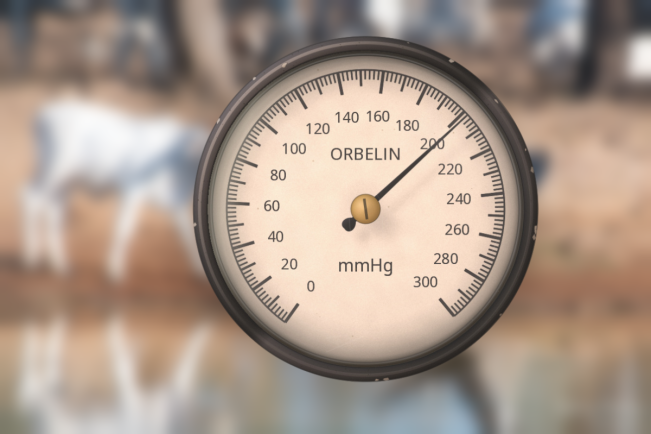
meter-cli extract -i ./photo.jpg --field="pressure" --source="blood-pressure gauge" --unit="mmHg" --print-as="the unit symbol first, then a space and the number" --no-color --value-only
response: mmHg 202
